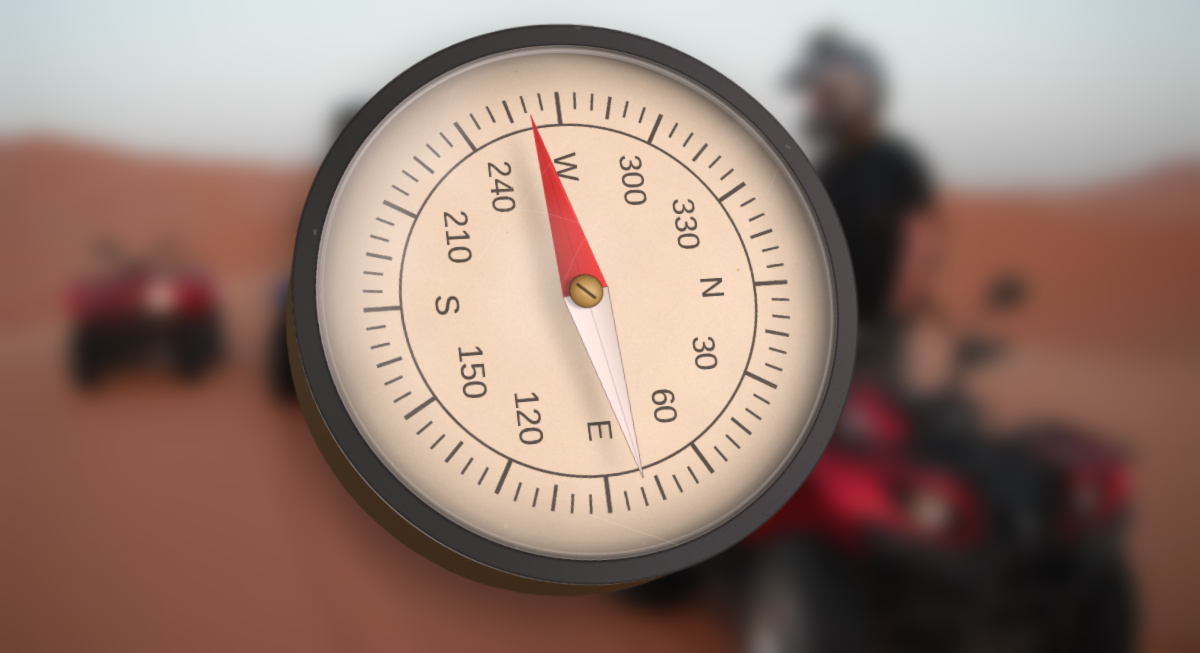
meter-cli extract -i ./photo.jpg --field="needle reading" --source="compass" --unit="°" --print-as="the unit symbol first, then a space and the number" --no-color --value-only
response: ° 260
